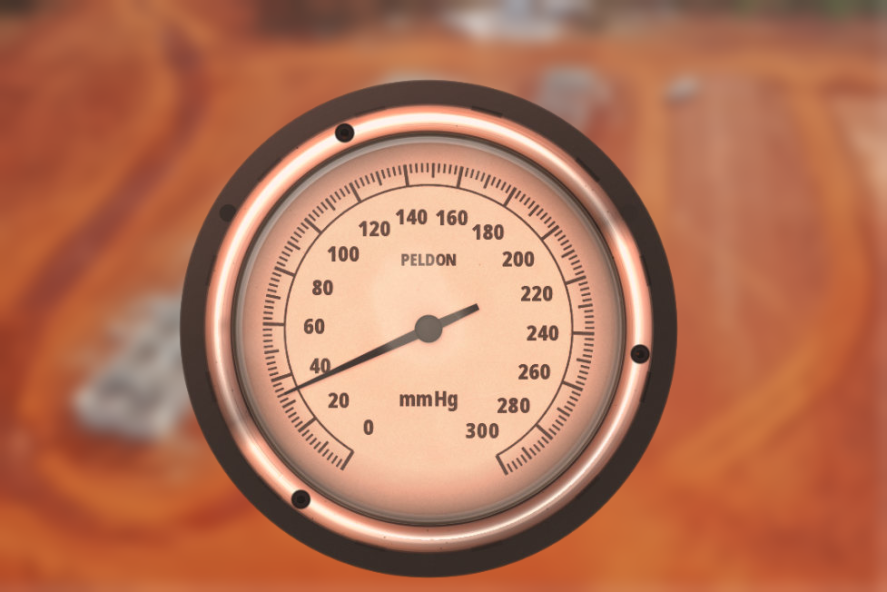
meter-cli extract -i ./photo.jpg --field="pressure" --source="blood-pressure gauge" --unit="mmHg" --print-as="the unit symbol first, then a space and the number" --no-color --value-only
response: mmHg 34
